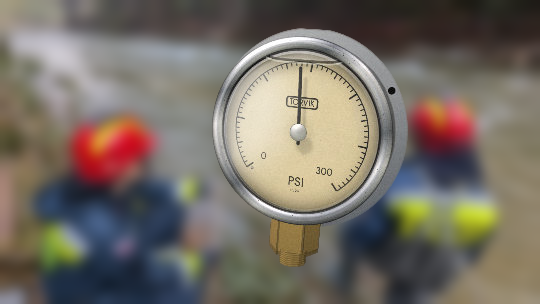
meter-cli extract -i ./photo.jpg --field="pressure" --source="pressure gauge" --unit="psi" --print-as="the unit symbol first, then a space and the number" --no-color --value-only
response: psi 140
